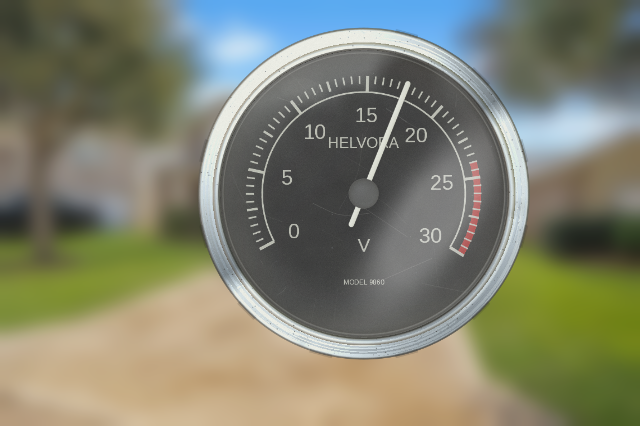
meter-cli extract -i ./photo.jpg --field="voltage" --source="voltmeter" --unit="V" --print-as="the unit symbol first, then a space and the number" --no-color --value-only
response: V 17.5
